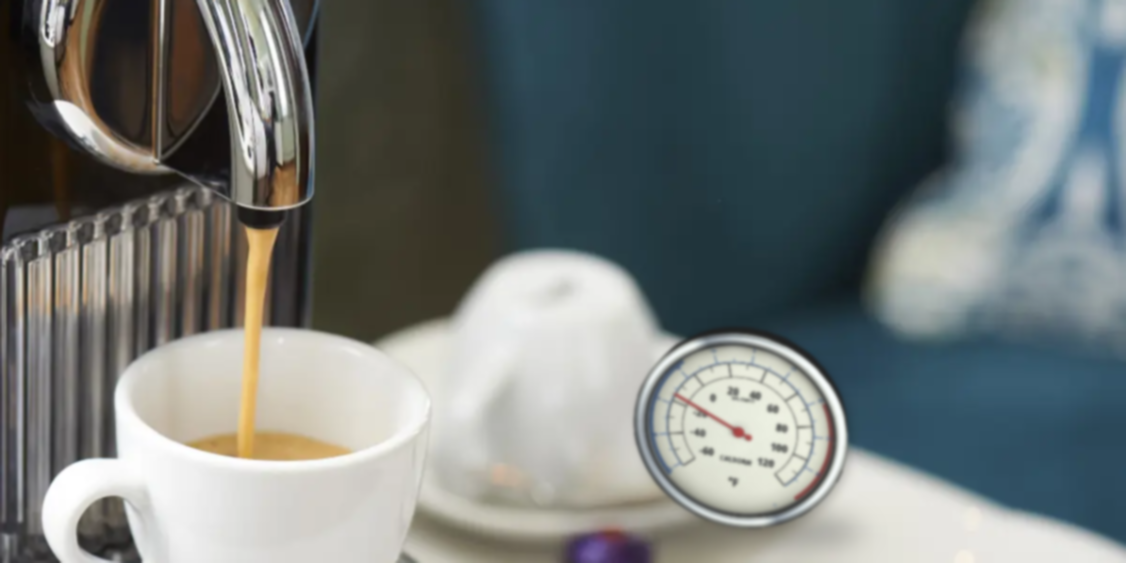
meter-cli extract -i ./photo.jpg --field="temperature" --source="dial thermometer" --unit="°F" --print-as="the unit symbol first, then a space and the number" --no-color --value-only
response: °F -15
